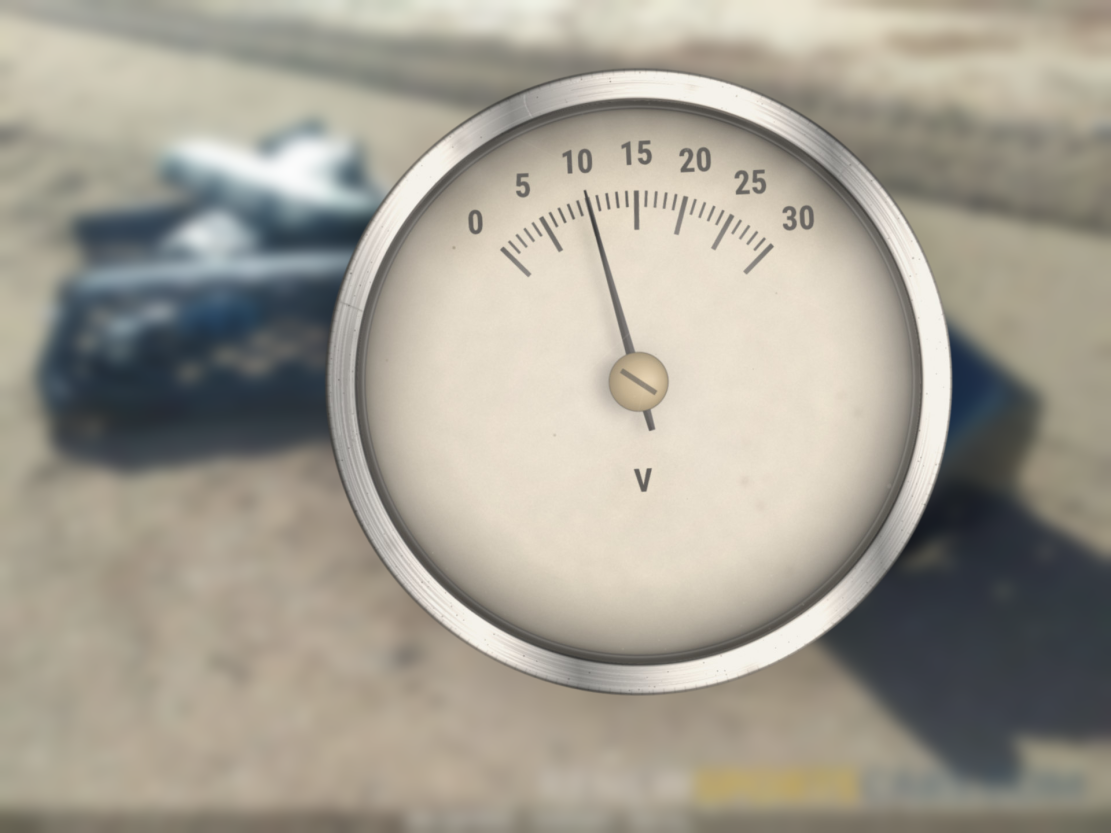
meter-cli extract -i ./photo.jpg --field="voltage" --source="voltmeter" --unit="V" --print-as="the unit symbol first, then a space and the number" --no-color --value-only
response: V 10
